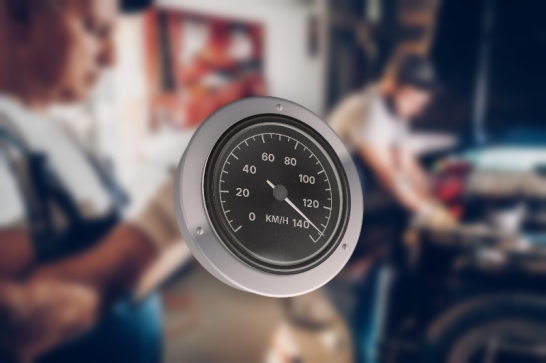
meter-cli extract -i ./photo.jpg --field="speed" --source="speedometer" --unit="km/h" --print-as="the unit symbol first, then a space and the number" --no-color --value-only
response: km/h 135
